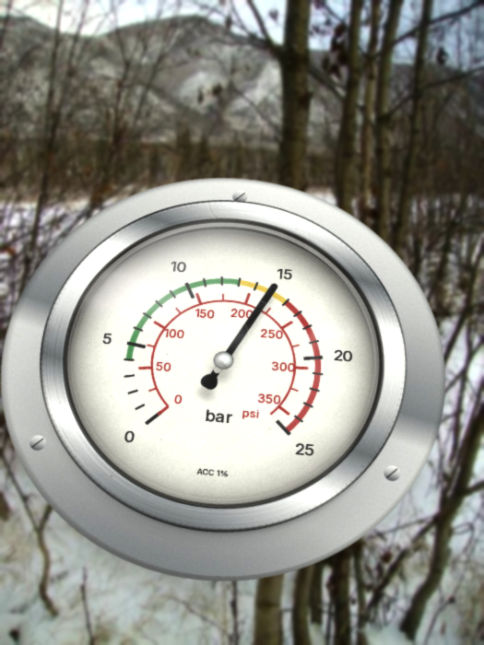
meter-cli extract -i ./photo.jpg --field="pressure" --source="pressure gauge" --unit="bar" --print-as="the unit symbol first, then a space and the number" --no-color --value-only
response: bar 15
